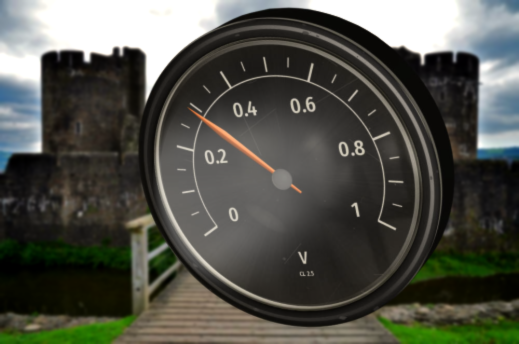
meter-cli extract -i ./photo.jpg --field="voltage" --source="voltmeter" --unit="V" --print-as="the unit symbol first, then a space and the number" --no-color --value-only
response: V 0.3
